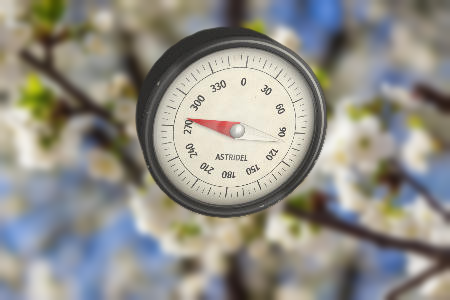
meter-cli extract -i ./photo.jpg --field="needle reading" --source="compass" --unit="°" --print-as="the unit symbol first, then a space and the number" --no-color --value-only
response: ° 280
